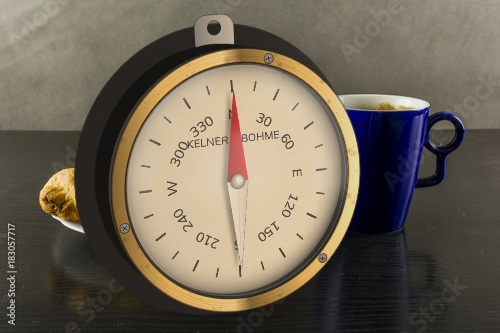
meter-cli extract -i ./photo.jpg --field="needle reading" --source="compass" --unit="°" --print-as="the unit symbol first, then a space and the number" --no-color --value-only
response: ° 0
